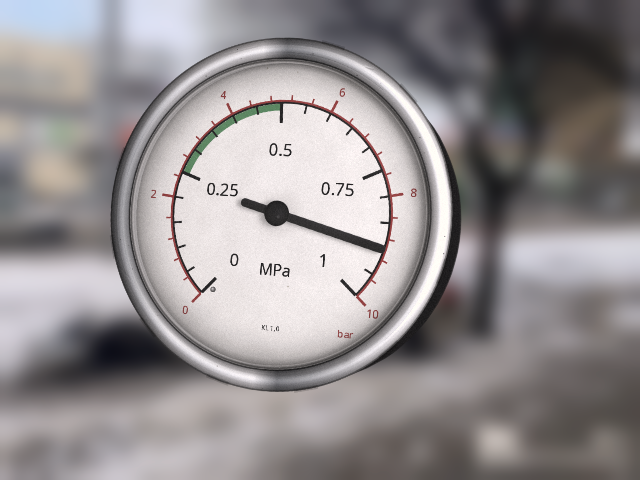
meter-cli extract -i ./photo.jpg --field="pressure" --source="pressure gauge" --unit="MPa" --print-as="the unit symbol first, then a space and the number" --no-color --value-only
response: MPa 0.9
